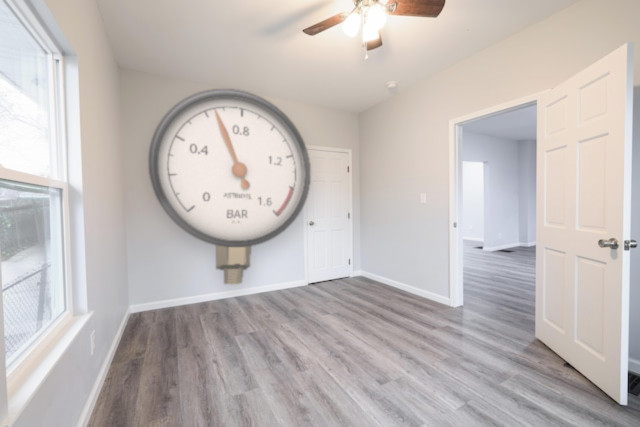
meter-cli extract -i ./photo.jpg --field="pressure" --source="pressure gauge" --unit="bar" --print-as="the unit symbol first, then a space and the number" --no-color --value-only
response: bar 0.65
